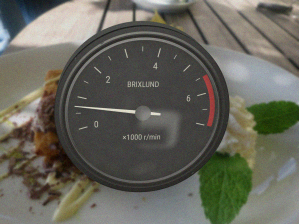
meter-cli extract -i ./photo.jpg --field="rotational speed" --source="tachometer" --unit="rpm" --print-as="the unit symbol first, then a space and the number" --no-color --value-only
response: rpm 750
